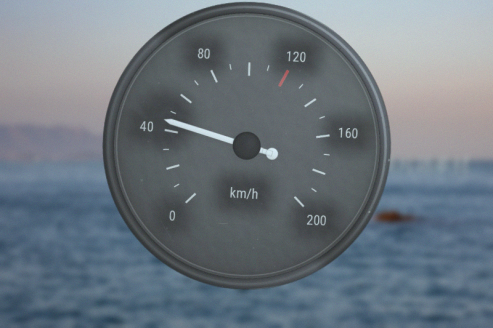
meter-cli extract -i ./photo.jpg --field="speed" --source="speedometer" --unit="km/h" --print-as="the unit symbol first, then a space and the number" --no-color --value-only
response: km/h 45
